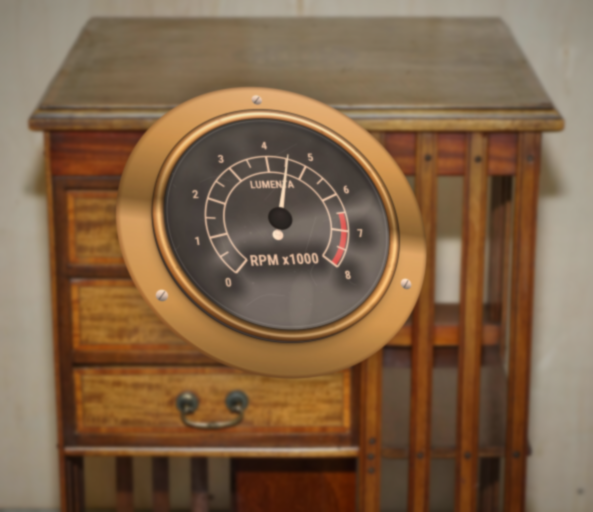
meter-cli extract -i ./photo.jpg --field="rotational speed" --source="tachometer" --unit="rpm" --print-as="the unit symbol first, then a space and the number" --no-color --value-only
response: rpm 4500
